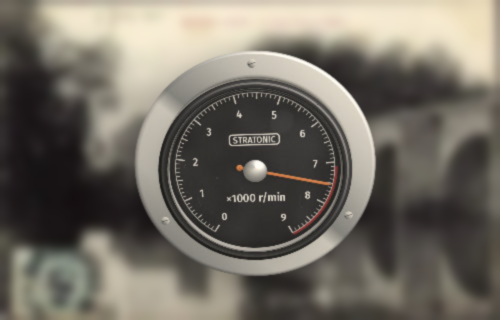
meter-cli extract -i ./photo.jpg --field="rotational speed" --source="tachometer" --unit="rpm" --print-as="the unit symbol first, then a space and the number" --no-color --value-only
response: rpm 7500
